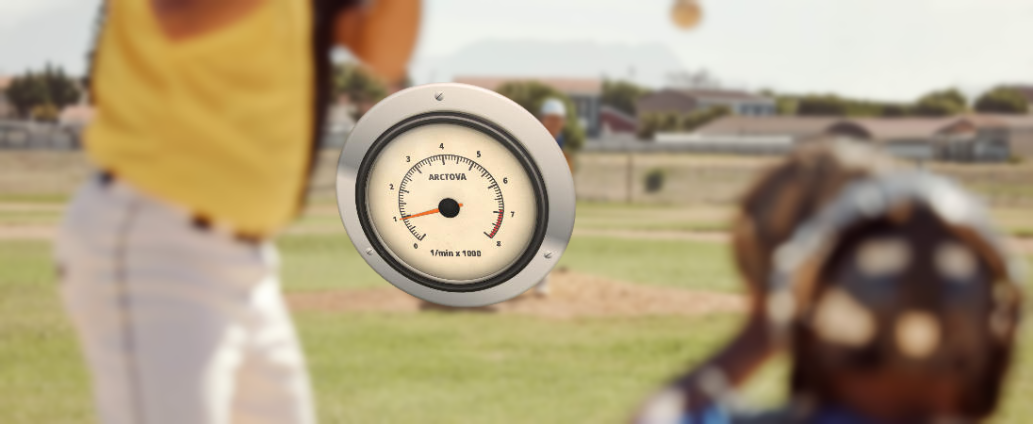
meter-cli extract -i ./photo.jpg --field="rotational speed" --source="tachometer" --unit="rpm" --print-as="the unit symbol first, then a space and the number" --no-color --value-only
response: rpm 1000
